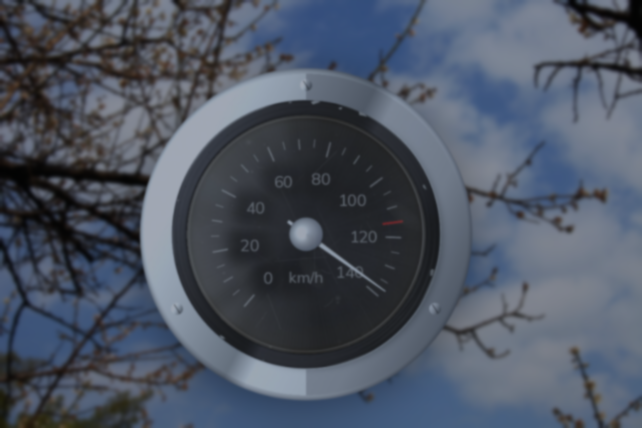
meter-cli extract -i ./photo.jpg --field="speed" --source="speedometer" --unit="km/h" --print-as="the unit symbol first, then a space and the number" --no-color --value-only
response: km/h 137.5
